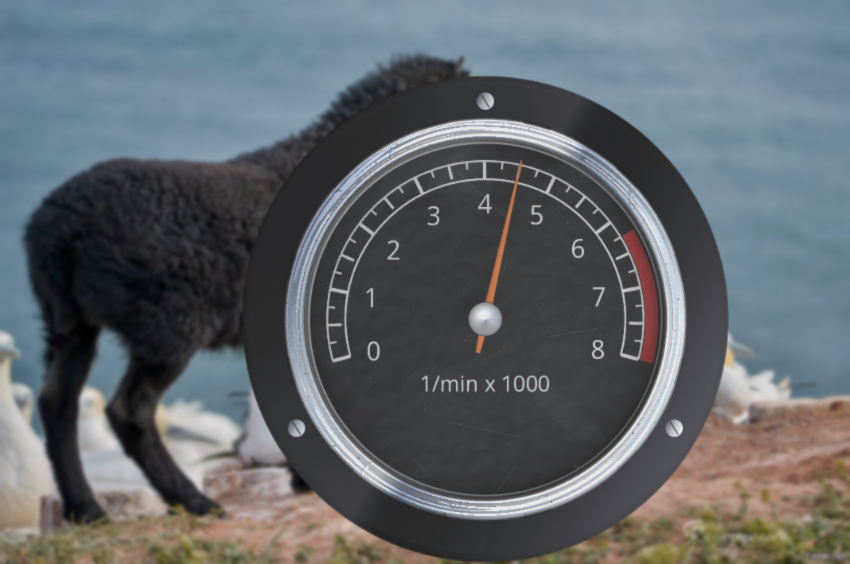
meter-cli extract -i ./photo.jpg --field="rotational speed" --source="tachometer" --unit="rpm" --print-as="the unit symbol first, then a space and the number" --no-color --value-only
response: rpm 4500
